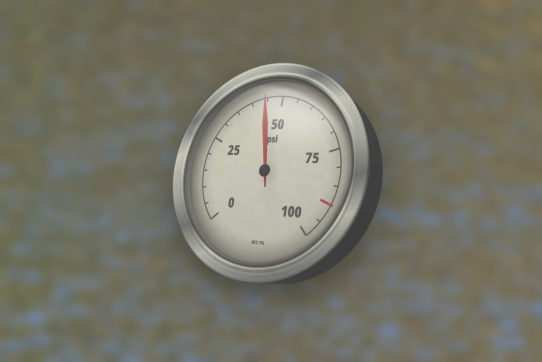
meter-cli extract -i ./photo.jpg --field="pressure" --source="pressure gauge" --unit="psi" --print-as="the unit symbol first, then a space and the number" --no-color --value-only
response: psi 45
